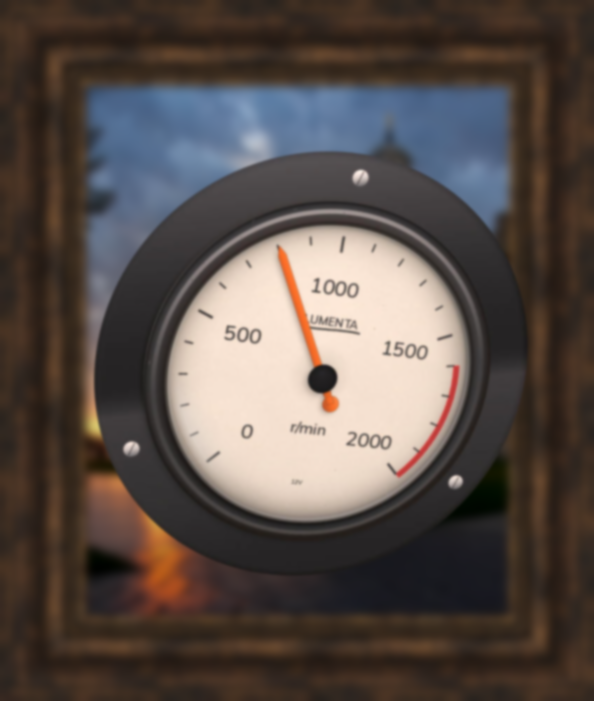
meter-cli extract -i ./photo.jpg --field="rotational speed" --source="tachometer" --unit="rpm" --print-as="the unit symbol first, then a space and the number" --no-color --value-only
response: rpm 800
